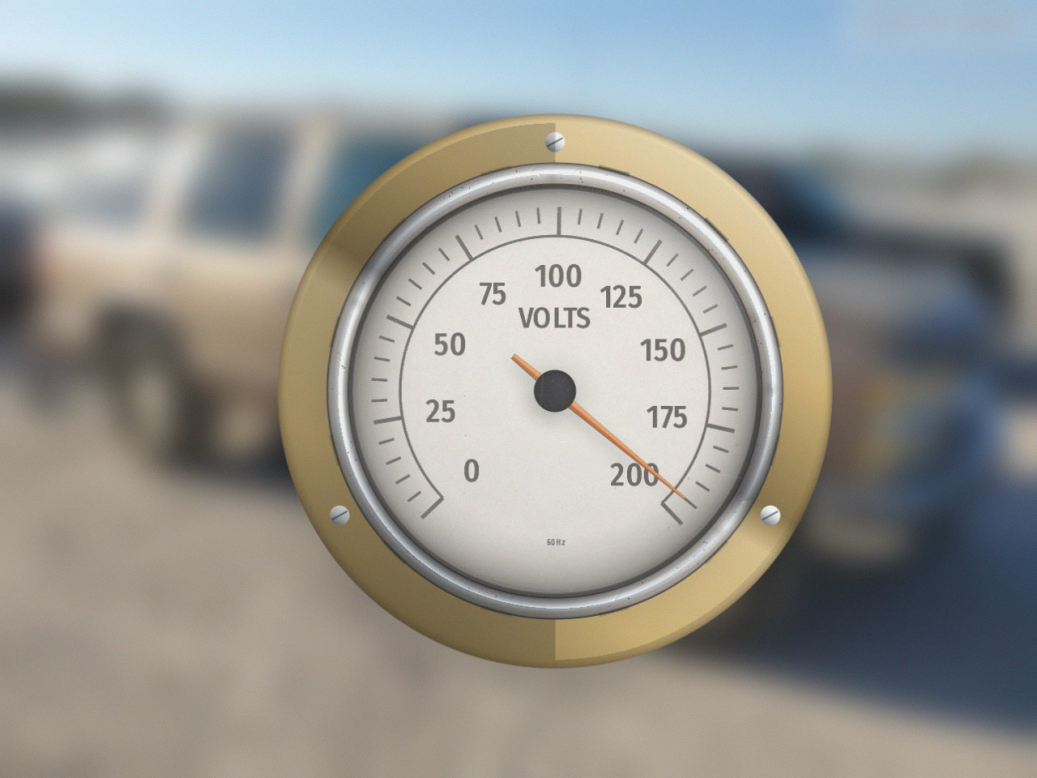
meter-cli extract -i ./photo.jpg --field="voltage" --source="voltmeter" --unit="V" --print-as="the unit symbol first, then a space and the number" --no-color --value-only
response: V 195
